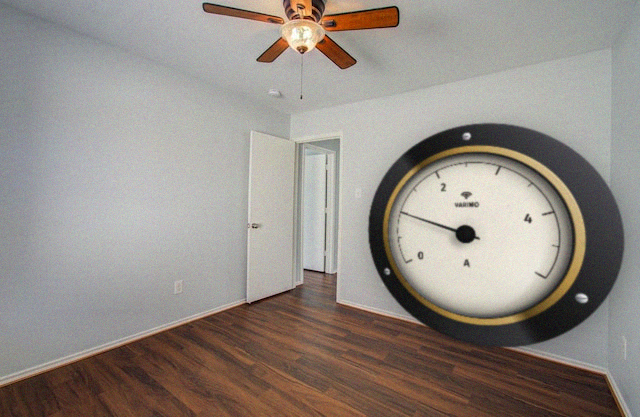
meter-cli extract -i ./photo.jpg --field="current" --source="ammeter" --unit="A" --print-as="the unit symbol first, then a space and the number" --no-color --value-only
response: A 1
